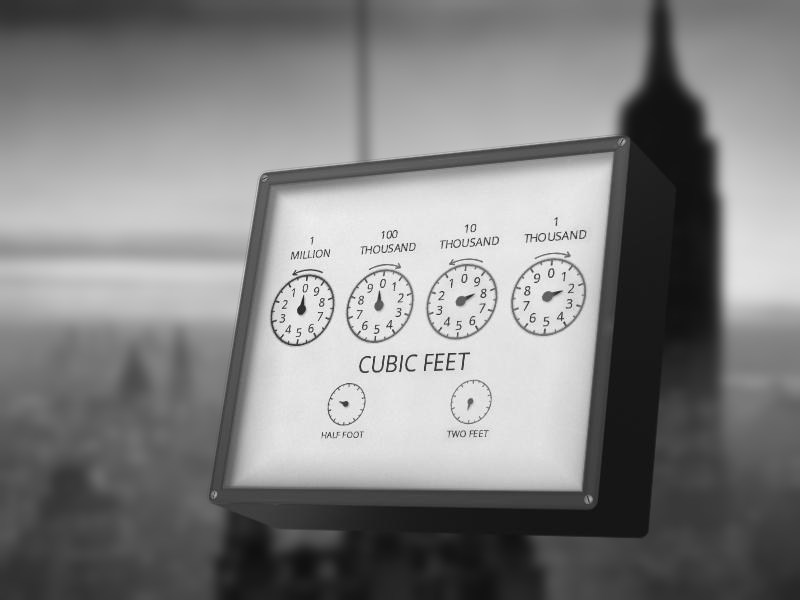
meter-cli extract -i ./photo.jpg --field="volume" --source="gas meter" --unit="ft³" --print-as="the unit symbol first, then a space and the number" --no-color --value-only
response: ft³ 998200
